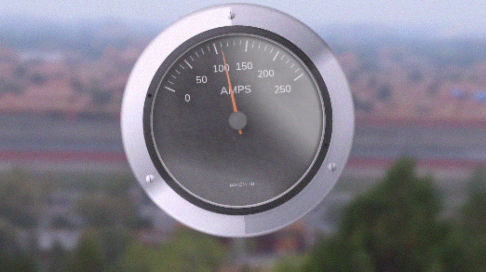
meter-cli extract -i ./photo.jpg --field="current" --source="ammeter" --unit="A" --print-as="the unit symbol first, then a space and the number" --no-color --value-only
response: A 110
